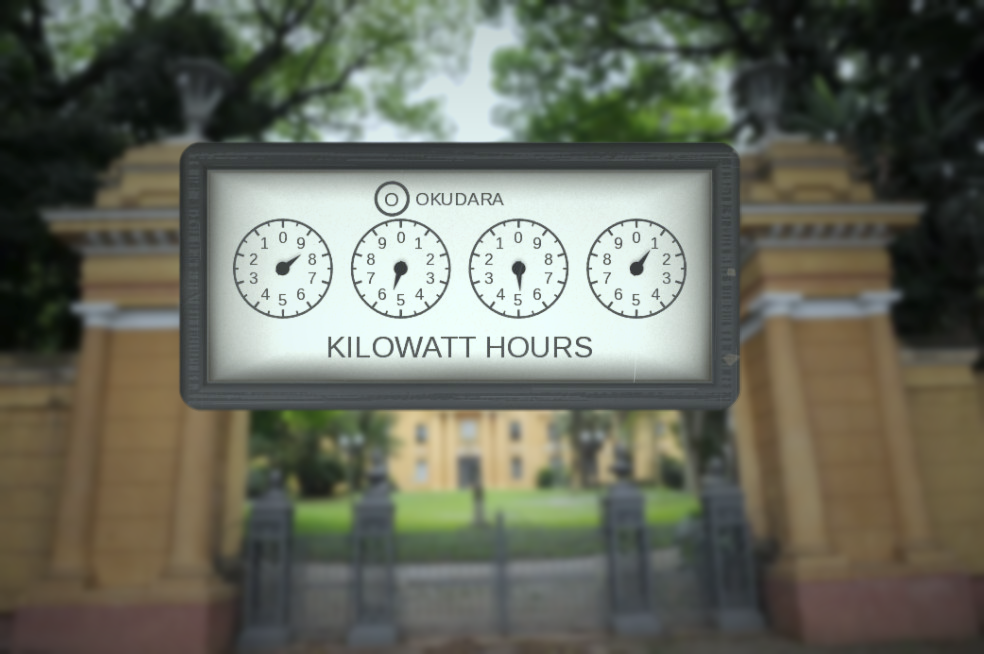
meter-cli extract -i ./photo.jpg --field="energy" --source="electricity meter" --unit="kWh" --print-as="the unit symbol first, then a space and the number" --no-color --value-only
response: kWh 8551
